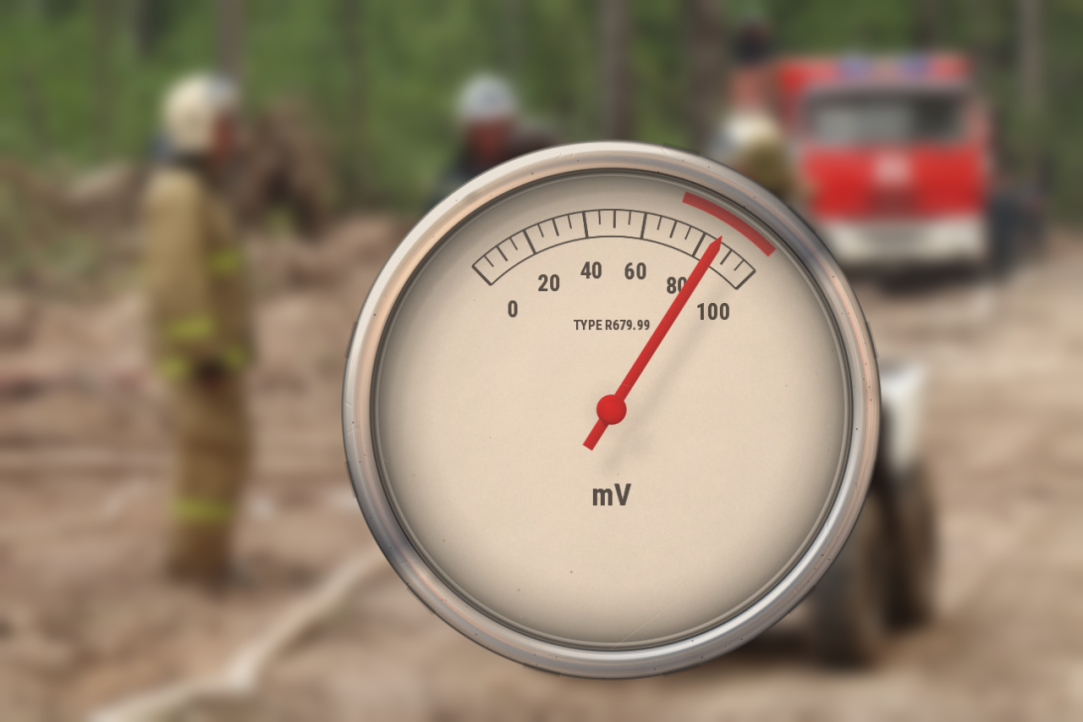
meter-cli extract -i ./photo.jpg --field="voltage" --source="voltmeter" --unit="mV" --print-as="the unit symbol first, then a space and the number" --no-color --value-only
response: mV 85
